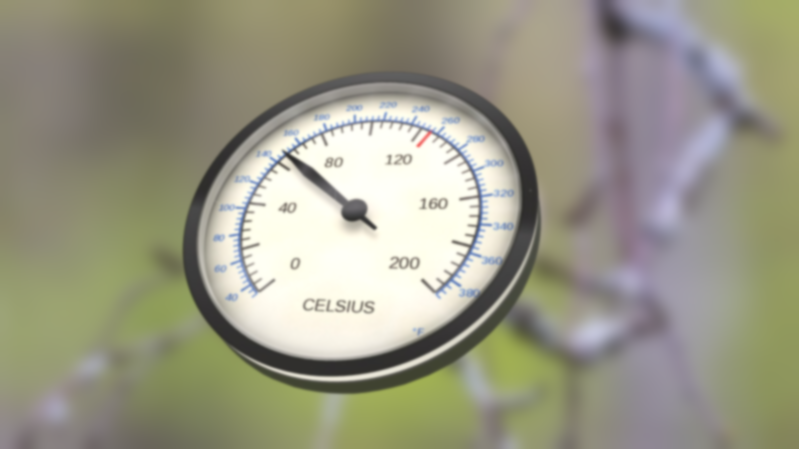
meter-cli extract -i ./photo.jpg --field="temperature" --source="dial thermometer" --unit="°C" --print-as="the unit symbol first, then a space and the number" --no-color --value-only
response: °C 64
